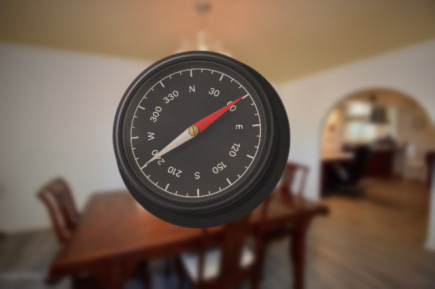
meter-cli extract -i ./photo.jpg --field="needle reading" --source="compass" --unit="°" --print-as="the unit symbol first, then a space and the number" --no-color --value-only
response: ° 60
